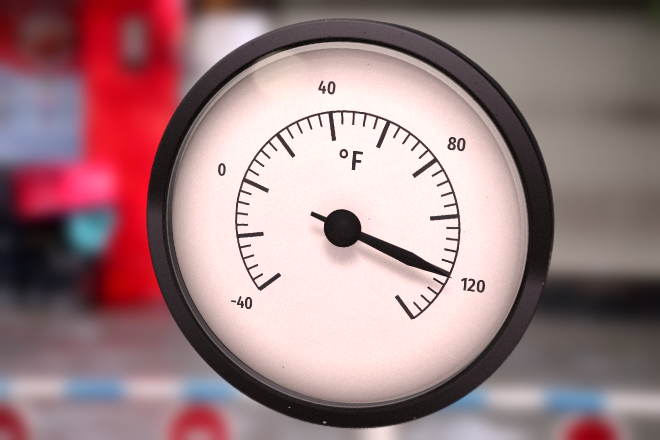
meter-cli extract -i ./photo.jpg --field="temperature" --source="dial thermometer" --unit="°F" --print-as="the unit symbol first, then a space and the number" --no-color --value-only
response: °F 120
